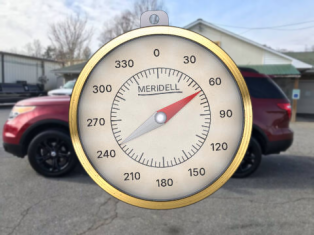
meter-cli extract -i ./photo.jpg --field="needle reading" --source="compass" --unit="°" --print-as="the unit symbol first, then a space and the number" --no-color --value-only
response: ° 60
